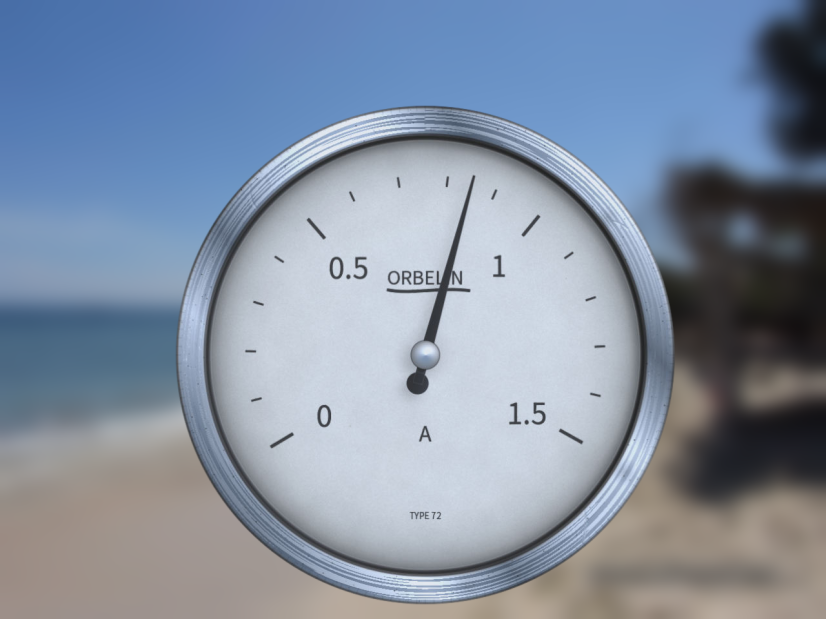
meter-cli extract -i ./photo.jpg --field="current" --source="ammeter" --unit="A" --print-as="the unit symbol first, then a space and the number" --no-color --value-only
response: A 0.85
